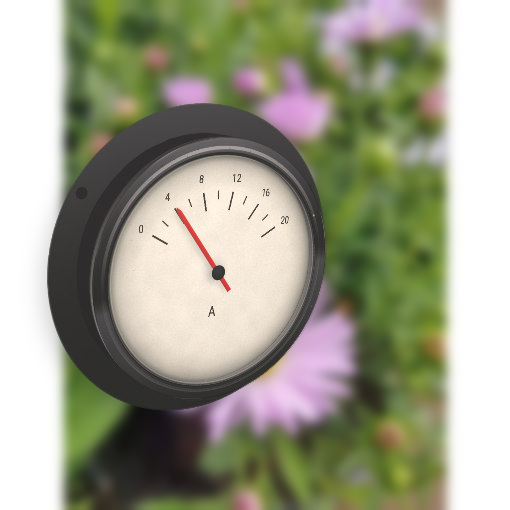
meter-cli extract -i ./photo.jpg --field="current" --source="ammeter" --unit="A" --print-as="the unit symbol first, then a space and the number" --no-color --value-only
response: A 4
